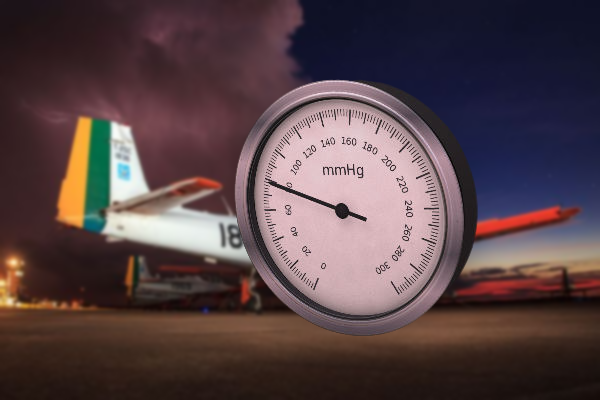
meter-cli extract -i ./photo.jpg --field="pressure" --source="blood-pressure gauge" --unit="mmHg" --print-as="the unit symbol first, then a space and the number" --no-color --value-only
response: mmHg 80
